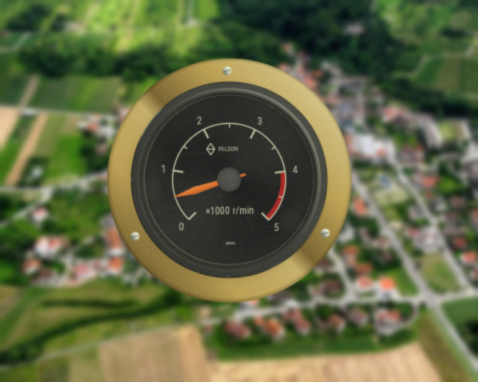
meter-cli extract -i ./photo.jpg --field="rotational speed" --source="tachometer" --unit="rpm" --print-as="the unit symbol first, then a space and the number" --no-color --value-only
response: rpm 500
